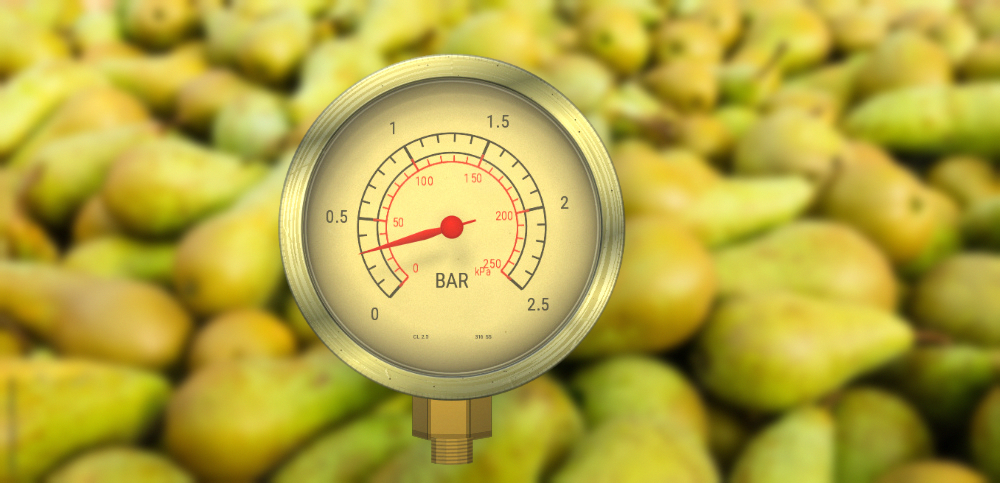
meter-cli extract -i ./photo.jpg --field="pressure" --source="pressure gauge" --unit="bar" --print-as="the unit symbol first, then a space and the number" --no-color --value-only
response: bar 0.3
